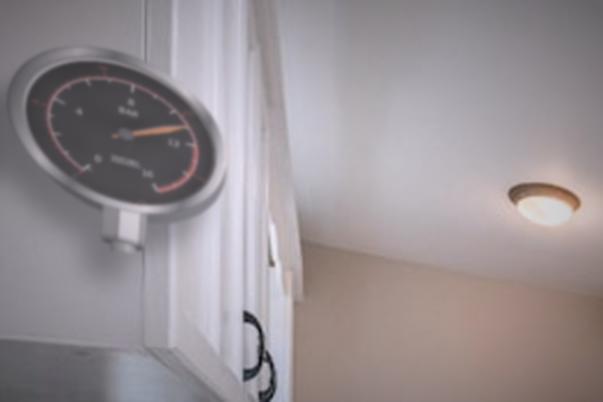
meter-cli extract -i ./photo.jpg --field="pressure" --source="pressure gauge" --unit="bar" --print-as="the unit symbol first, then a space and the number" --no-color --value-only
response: bar 11
